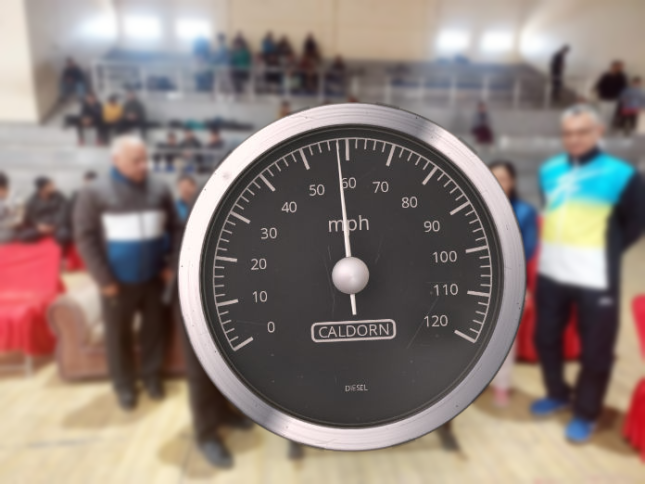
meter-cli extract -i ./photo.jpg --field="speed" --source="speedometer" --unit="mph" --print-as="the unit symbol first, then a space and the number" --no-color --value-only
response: mph 58
